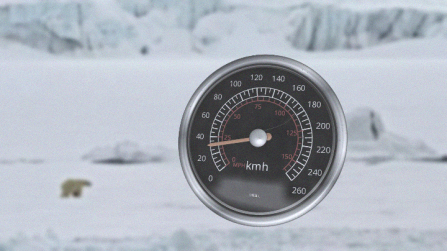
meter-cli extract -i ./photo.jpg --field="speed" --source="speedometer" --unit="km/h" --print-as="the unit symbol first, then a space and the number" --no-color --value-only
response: km/h 30
